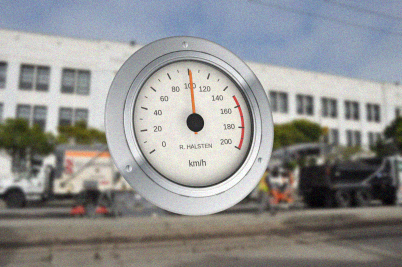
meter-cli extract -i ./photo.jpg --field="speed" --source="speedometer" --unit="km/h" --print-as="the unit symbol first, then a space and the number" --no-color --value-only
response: km/h 100
